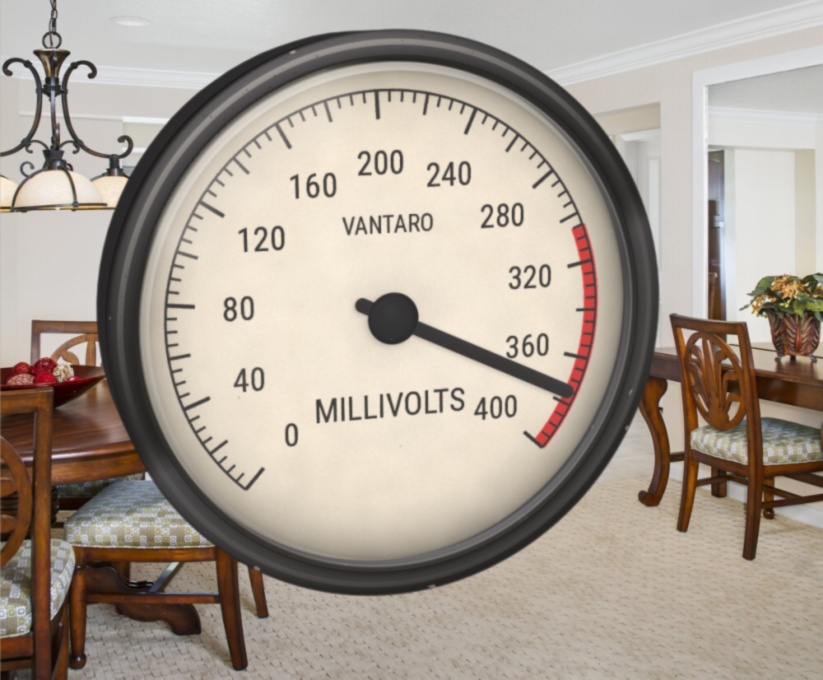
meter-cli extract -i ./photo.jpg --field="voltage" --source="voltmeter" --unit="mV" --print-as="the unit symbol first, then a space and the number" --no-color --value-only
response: mV 375
